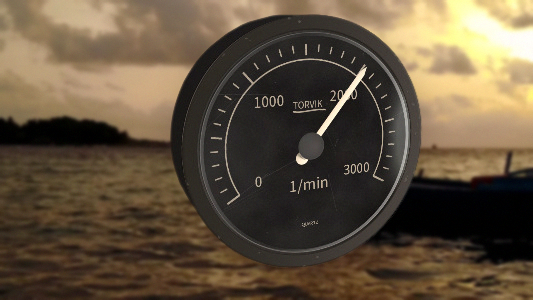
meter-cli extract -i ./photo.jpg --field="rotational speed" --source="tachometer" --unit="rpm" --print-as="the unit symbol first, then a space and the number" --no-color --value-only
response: rpm 2000
